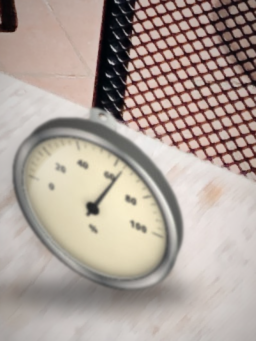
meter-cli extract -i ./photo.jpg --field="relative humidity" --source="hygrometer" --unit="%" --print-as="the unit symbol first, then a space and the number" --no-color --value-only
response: % 64
